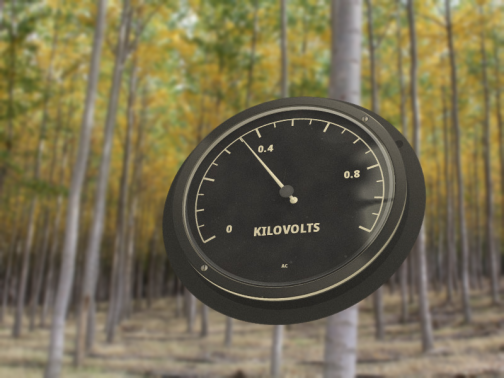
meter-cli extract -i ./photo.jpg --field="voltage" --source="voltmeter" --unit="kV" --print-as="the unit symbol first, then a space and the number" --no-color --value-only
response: kV 0.35
